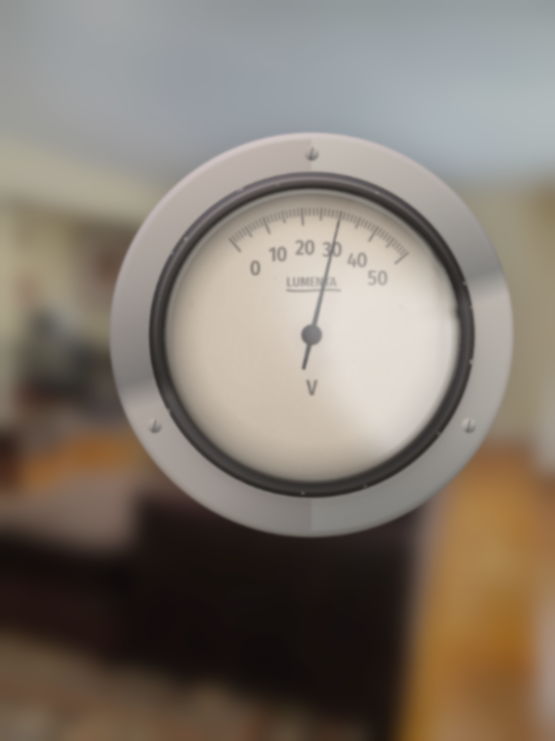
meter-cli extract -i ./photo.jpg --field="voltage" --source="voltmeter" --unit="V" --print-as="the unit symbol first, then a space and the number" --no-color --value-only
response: V 30
